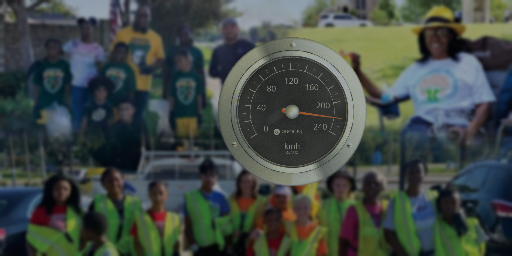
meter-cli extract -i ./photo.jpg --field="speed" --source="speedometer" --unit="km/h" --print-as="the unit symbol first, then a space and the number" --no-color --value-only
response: km/h 220
